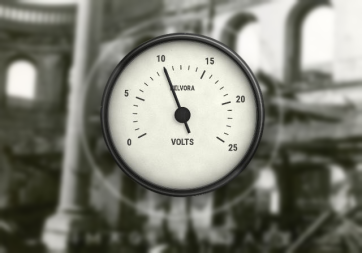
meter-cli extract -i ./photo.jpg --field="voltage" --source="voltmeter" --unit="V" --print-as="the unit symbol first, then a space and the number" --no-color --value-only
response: V 10
